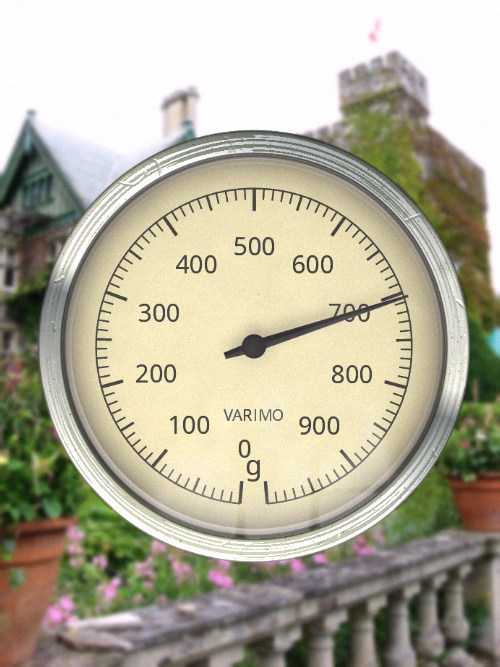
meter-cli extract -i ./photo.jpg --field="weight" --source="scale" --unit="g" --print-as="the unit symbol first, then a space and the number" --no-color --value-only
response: g 705
